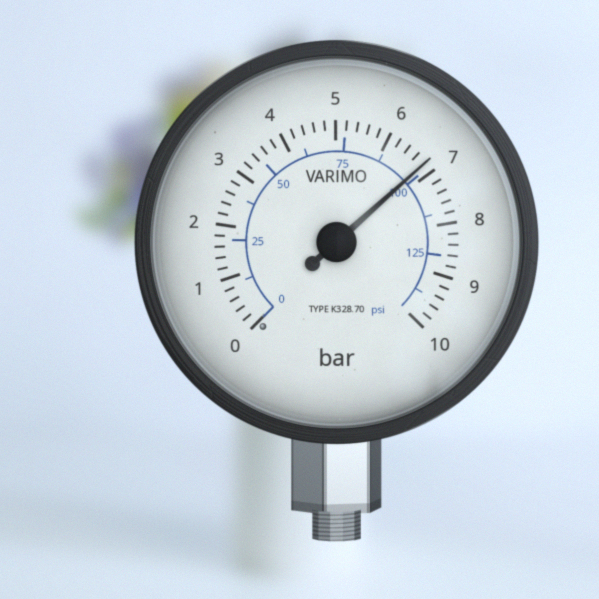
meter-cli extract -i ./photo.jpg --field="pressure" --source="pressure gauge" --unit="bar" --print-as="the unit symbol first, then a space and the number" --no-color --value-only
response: bar 6.8
